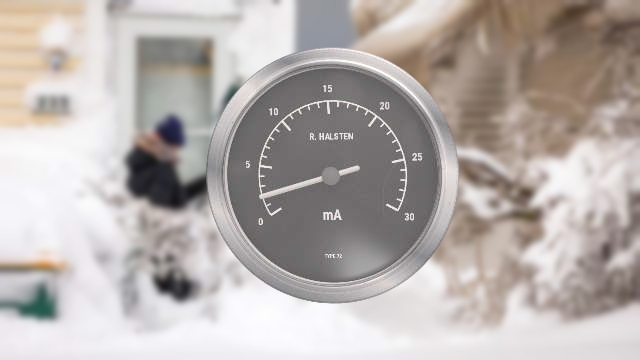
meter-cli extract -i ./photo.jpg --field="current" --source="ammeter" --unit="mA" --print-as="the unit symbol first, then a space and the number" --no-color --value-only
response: mA 2
